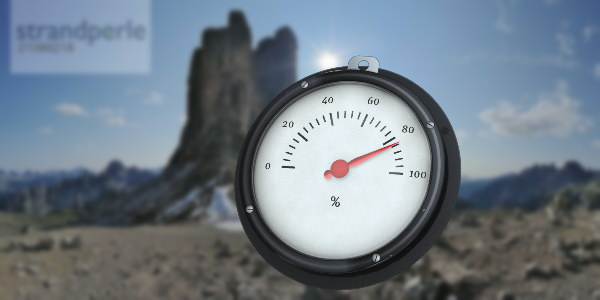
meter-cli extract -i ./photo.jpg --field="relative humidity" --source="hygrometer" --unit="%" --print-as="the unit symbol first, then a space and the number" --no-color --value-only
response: % 84
